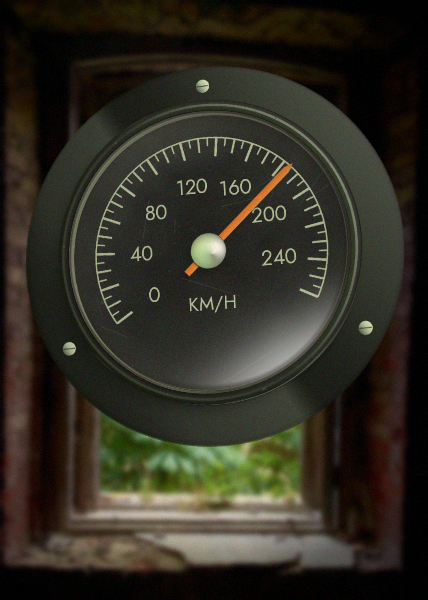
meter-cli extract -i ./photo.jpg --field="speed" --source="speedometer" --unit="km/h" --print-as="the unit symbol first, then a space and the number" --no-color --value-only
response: km/h 185
